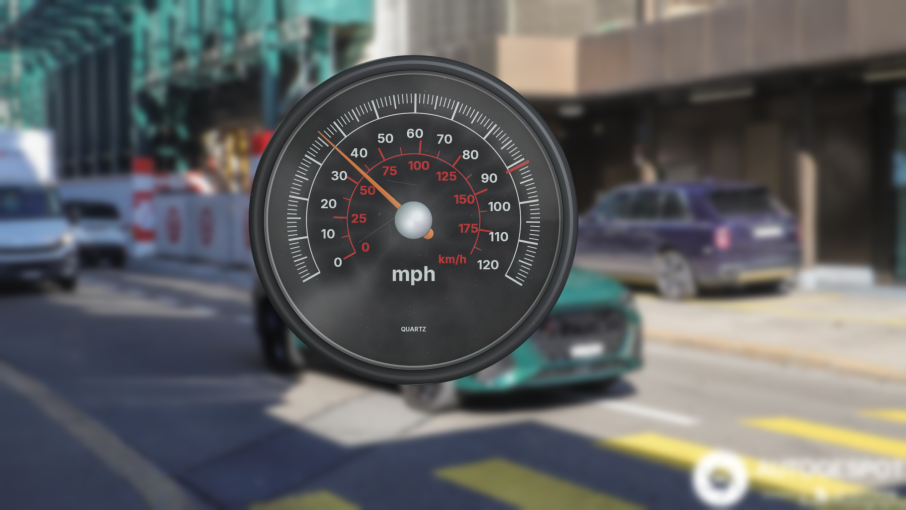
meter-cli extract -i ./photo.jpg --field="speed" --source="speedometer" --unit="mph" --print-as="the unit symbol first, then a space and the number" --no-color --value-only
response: mph 36
